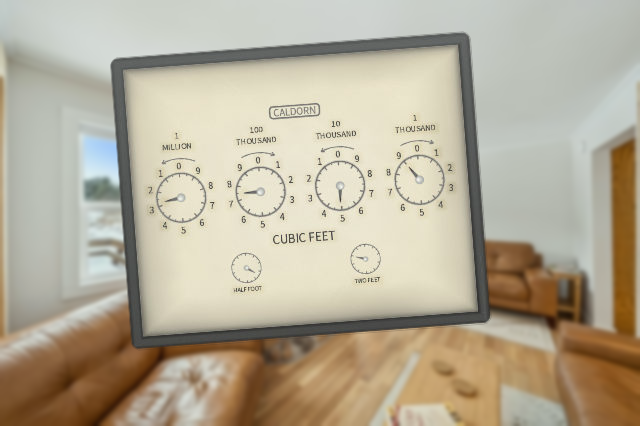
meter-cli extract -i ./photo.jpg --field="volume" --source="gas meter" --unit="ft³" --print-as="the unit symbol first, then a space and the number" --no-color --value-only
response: ft³ 274900
